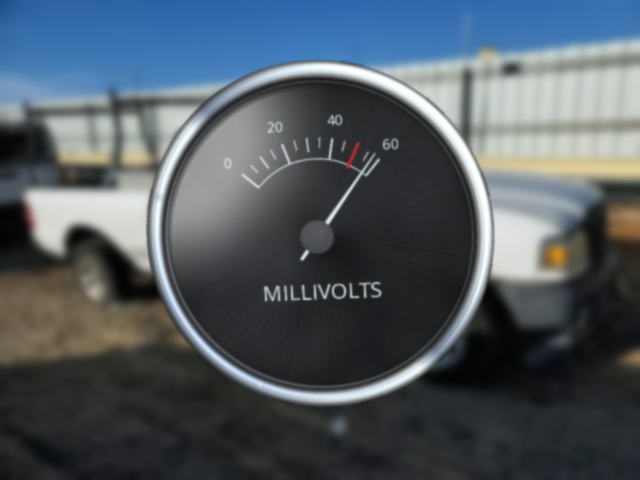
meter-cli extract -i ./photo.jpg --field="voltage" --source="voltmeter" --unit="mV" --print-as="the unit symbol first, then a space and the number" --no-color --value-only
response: mV 57.5
